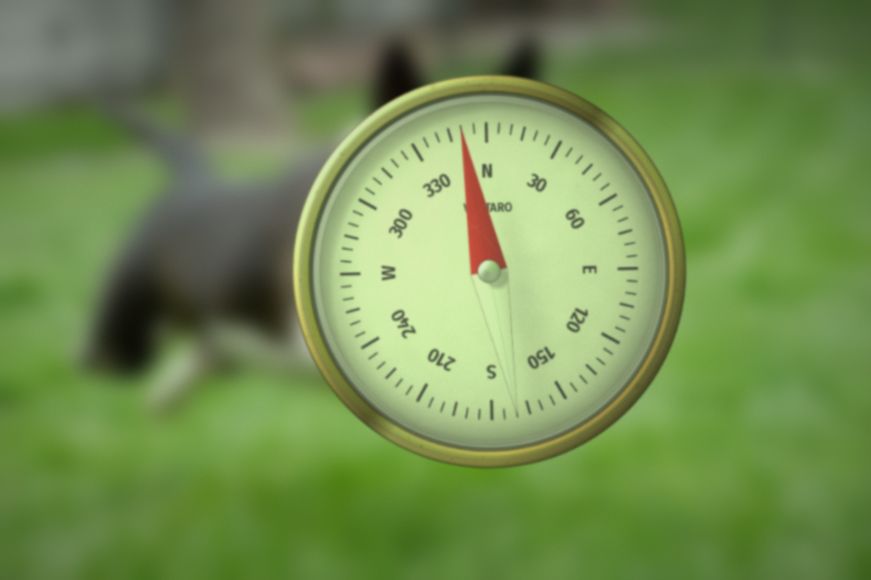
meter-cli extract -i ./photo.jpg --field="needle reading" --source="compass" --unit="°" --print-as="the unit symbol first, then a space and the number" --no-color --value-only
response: ° 350
